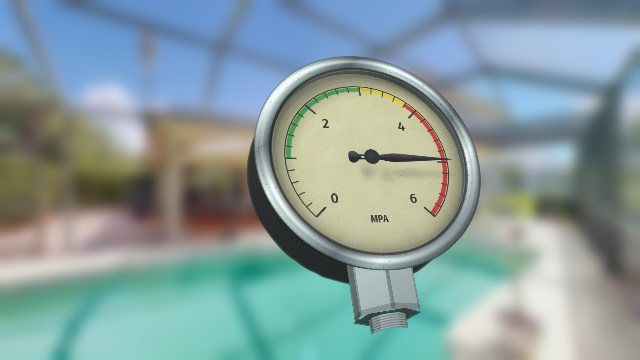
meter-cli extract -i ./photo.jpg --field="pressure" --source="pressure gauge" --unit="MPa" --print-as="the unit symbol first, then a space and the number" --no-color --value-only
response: MPa 5
